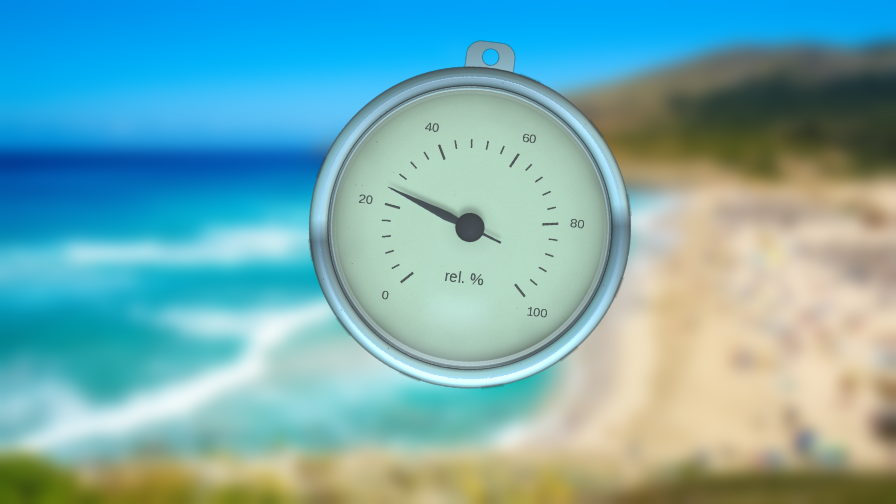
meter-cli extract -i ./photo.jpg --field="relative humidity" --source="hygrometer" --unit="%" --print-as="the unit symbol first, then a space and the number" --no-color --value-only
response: % 24
